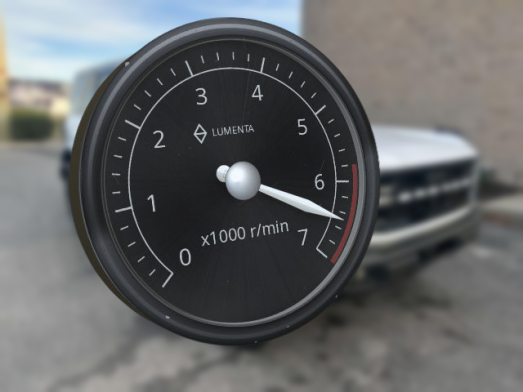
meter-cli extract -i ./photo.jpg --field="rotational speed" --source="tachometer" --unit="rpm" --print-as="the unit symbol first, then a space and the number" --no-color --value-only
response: rpm 6500
